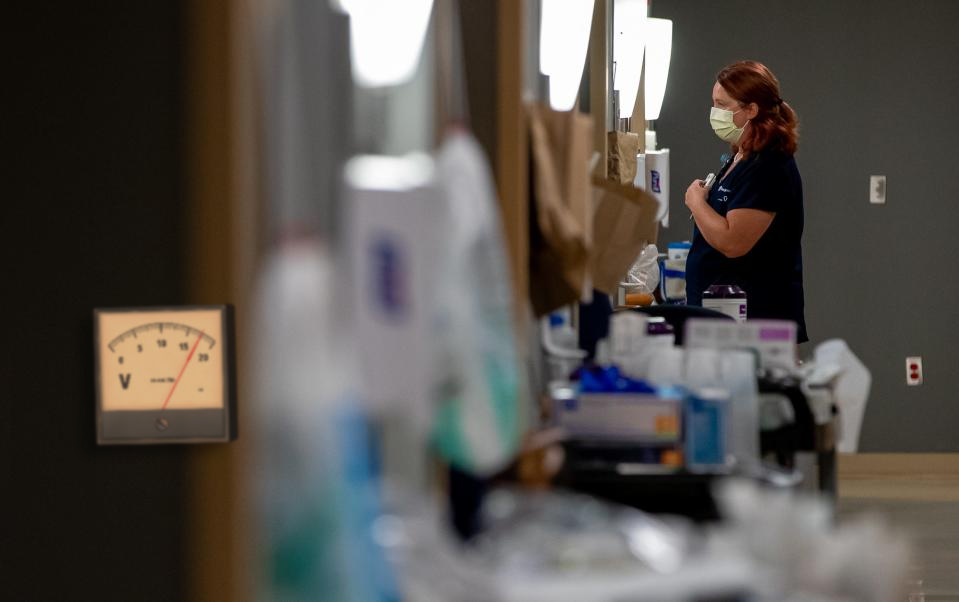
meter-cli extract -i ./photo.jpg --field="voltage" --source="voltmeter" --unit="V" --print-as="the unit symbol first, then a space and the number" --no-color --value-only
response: V 17.5
